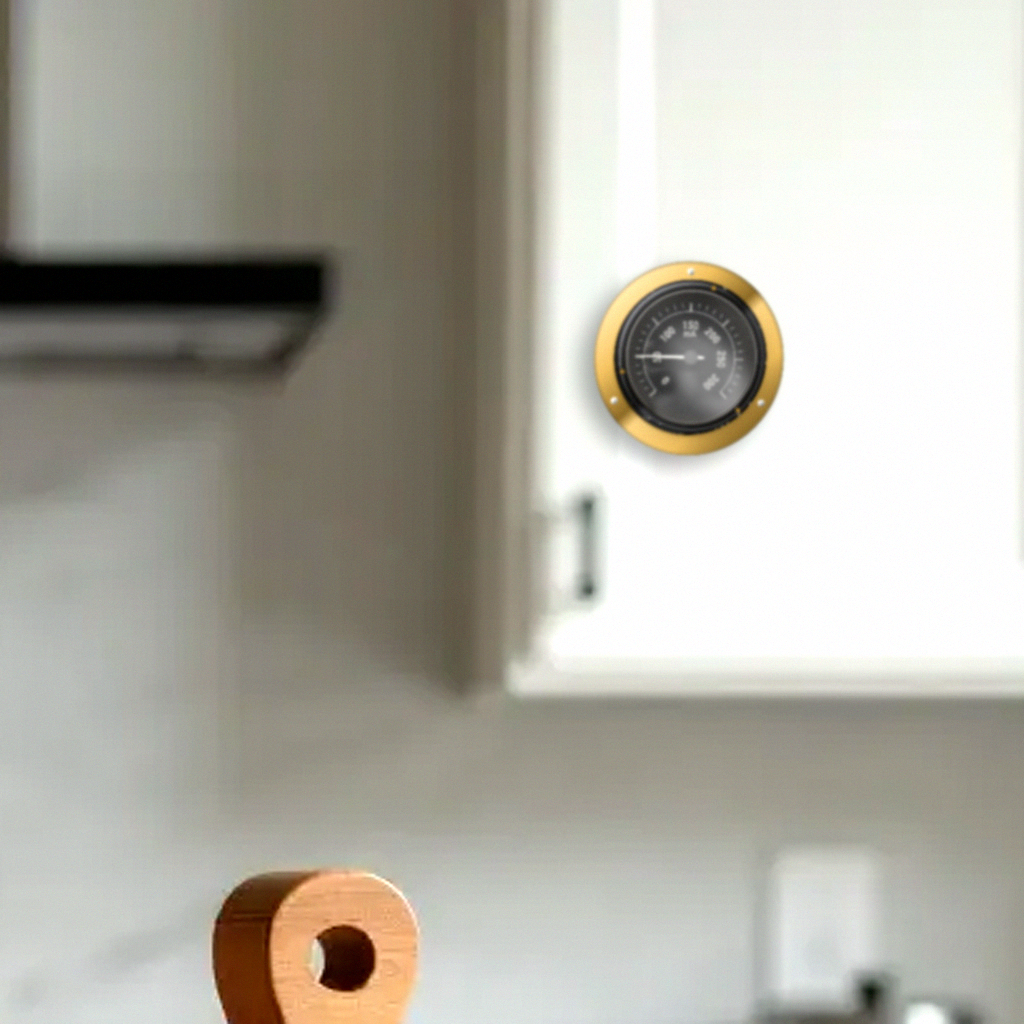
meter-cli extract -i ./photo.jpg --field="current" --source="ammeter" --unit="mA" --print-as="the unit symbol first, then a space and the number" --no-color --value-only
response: mA 50
